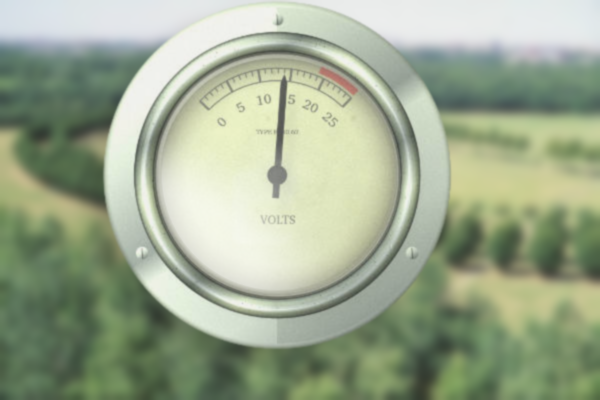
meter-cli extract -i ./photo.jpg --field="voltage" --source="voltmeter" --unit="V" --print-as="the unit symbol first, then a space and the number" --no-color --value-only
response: V 14
